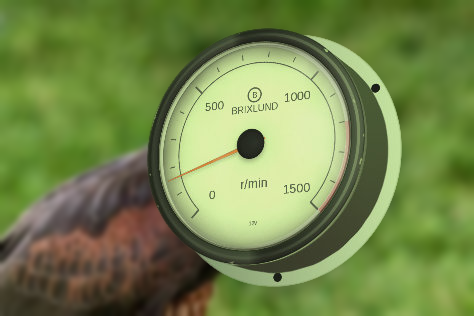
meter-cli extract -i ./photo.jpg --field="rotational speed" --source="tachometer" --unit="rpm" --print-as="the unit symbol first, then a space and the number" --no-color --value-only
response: rpm 150
